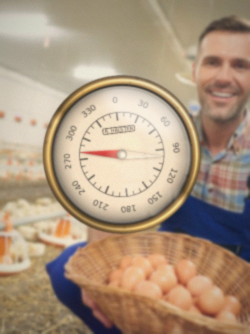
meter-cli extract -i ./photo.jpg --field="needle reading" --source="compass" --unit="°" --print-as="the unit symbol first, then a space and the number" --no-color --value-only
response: ° 280
